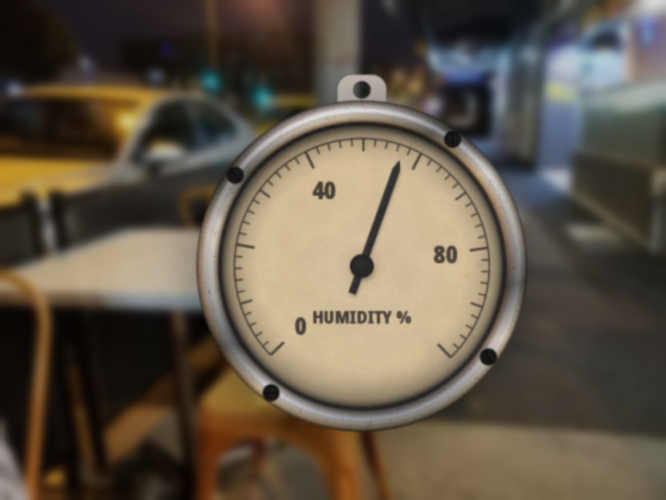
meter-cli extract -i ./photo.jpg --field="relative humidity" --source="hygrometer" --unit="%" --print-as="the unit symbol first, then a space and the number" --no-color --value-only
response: % 57
